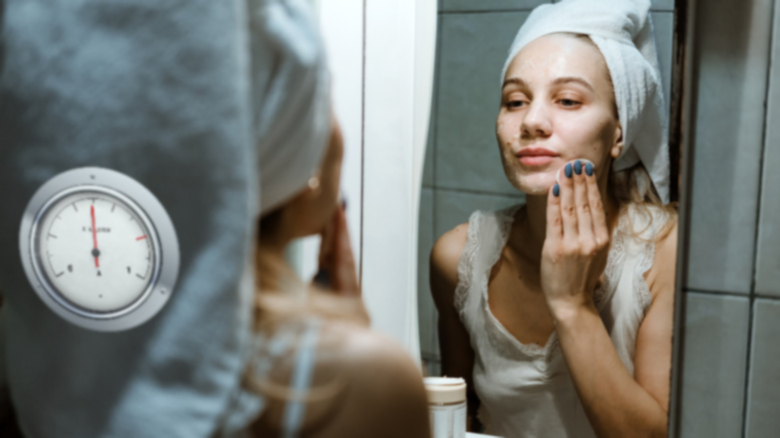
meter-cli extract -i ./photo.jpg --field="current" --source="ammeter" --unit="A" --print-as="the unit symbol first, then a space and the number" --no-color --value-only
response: A 0.5
